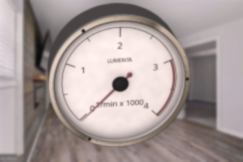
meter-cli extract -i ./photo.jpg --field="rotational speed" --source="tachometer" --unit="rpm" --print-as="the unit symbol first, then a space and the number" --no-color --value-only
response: rpm 0
